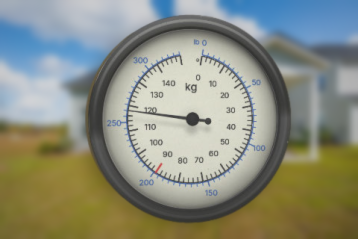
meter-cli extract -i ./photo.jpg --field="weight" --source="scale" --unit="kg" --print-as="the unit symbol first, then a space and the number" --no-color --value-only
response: kg 118
